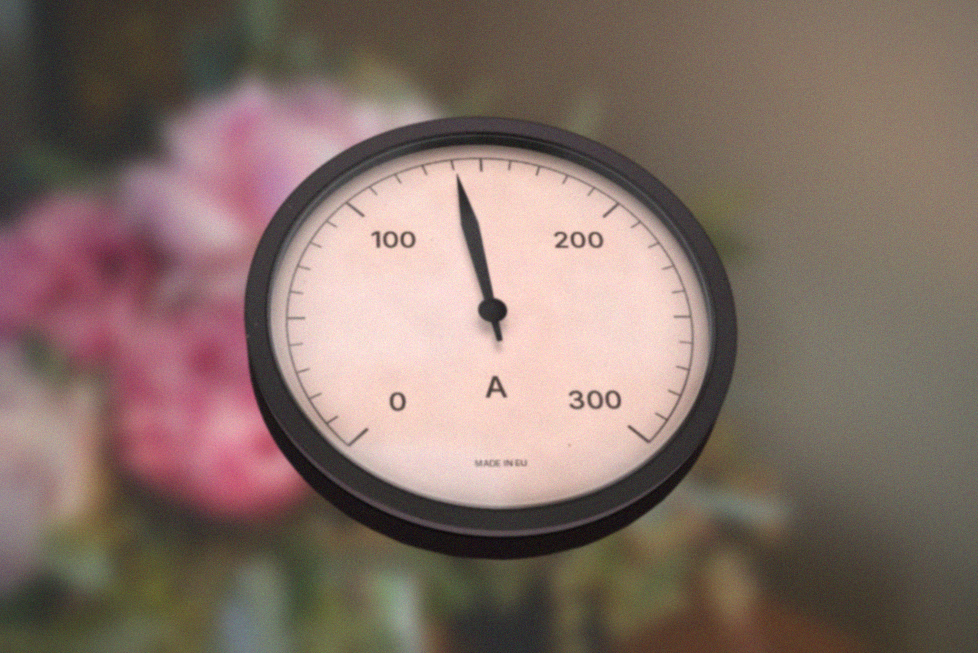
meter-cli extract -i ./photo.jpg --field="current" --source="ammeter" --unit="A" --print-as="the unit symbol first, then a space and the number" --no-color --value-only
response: A 140
